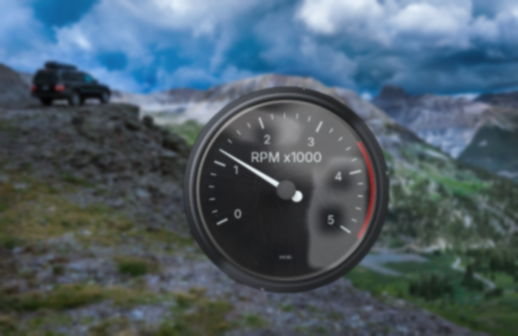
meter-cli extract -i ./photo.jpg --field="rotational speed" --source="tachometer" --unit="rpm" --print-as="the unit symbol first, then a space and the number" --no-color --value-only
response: rpm 1200
